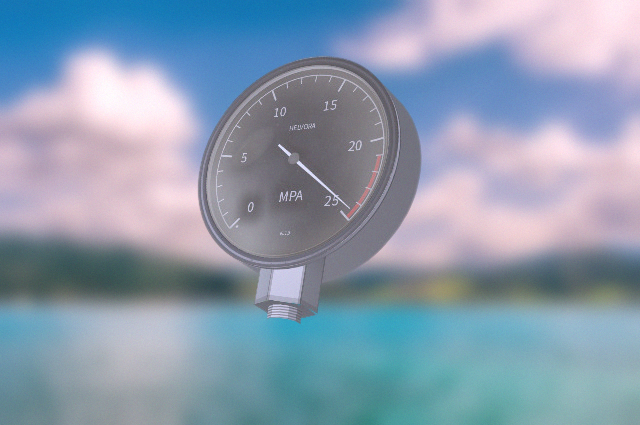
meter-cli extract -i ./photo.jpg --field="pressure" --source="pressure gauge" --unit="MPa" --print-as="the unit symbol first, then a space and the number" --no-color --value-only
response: MPa 24.5
